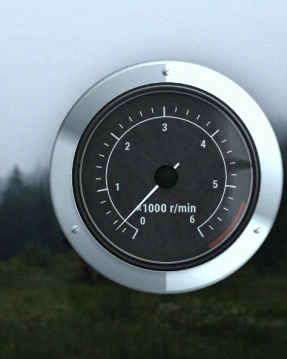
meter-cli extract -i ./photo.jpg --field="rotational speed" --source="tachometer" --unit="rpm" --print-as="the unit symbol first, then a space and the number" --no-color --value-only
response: rpm 300
